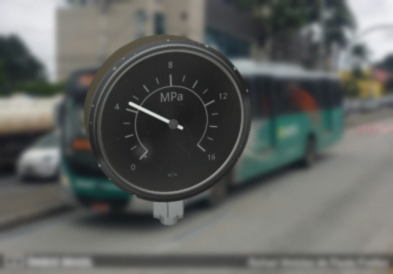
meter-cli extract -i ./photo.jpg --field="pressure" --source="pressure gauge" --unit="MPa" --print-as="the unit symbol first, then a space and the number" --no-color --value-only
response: MPa 4.5
